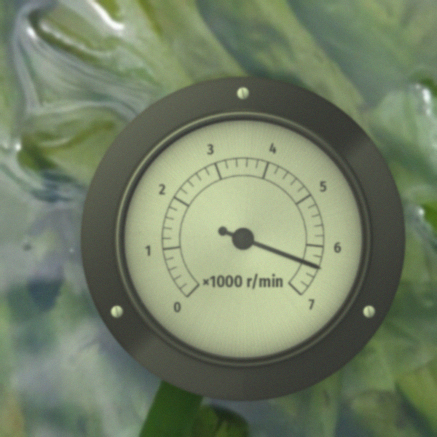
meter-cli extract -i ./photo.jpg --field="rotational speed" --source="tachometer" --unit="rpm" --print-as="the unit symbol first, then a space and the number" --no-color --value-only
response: rpm 6400
